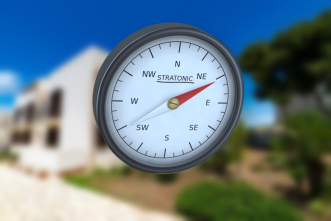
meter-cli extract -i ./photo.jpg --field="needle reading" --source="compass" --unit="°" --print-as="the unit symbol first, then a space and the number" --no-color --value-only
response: ° 60
